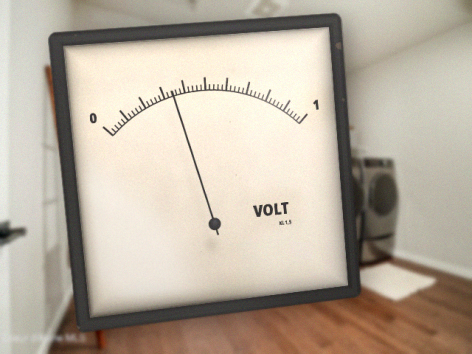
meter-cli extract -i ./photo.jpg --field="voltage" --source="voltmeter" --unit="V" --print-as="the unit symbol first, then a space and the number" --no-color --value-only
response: V 0.34
